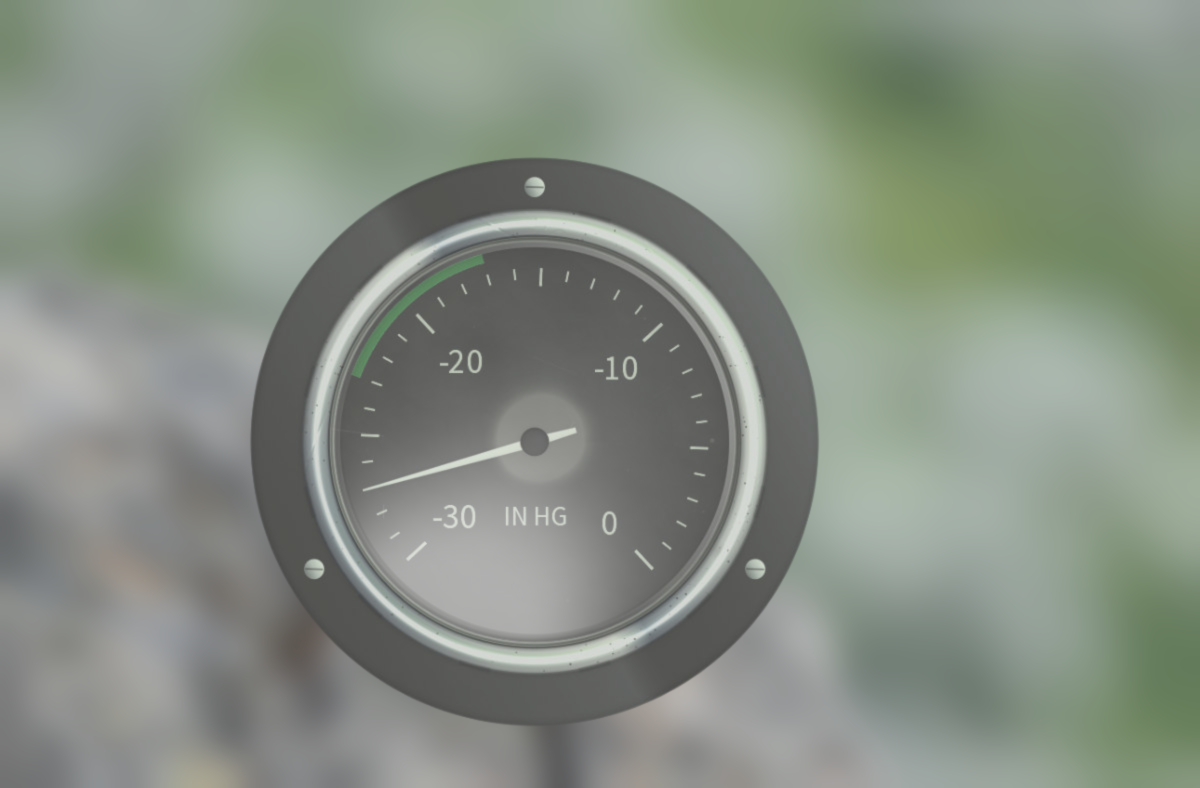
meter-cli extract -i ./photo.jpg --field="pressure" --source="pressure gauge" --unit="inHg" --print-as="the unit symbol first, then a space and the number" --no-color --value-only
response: inHg -27
